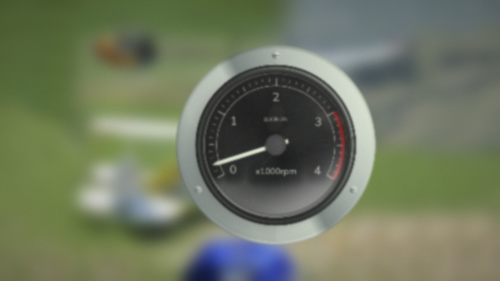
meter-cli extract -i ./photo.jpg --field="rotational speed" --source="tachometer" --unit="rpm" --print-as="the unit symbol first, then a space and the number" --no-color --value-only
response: rpm 200
